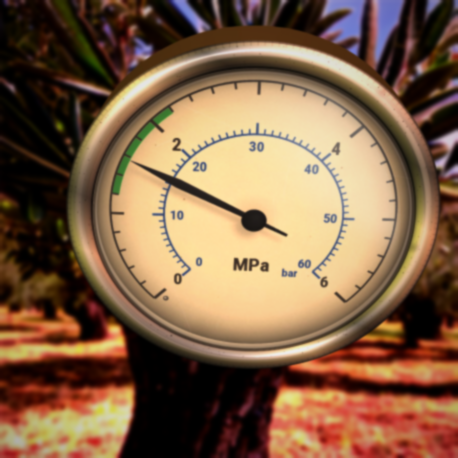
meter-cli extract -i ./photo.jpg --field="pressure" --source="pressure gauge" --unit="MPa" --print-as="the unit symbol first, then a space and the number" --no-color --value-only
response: MPa 1.6
